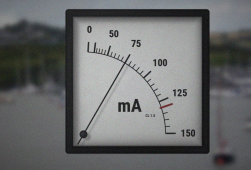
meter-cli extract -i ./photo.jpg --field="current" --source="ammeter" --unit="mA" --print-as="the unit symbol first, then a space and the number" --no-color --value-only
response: mA 75
